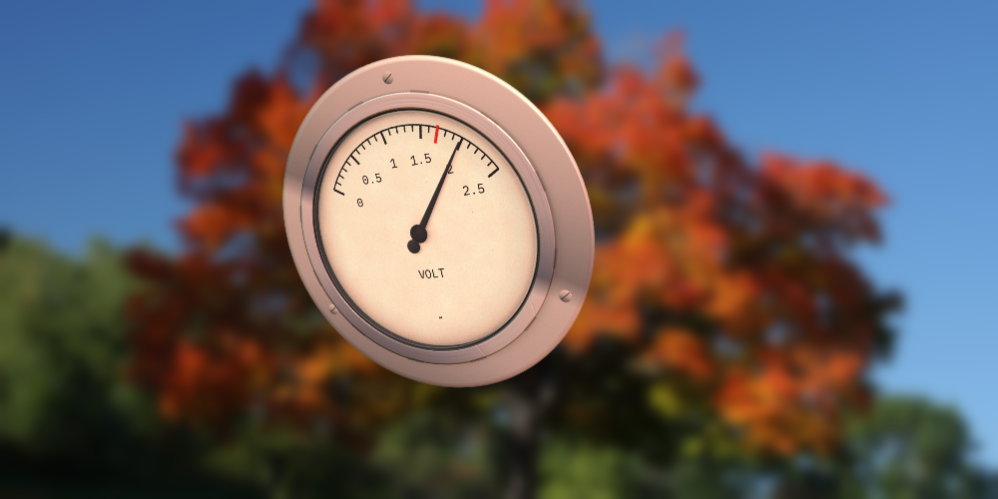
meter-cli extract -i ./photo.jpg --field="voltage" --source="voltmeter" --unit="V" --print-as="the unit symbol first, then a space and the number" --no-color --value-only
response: V 2
